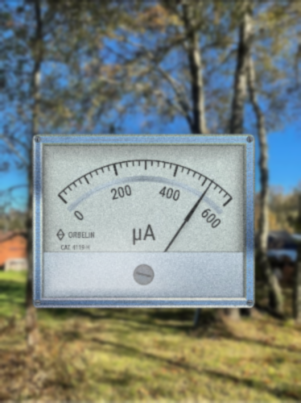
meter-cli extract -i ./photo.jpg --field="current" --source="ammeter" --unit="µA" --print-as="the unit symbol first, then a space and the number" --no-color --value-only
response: µA 520
